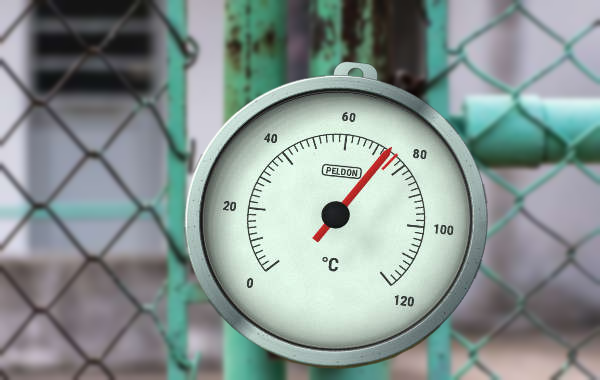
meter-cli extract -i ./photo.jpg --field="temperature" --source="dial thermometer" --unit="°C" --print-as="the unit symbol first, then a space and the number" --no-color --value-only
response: °C 74
